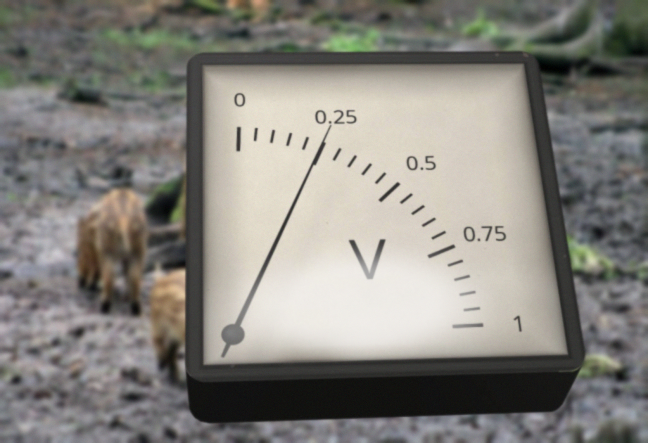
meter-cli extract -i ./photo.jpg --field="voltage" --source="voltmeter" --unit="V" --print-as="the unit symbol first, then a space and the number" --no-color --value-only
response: V 0.25
